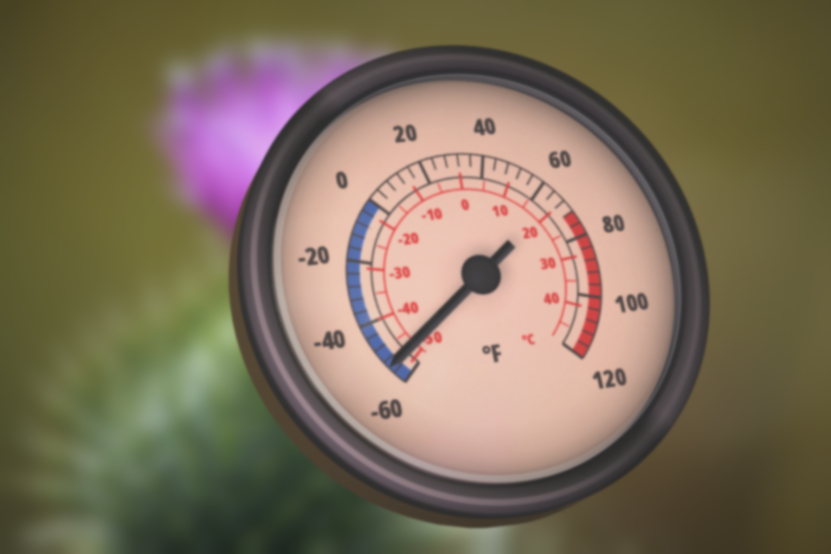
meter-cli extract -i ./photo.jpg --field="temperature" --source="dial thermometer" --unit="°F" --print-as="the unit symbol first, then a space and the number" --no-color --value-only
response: °F -54
